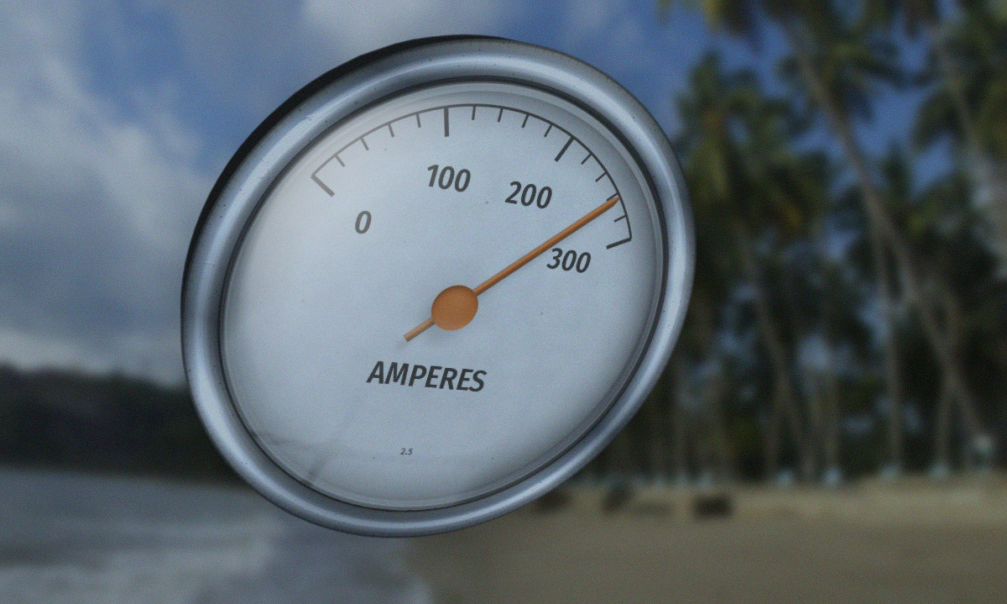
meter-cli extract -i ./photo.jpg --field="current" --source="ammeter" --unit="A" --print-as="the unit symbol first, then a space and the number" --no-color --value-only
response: A 260
